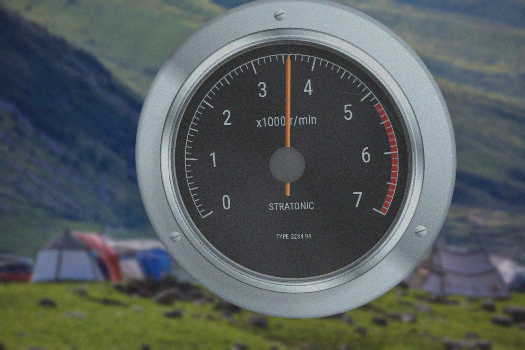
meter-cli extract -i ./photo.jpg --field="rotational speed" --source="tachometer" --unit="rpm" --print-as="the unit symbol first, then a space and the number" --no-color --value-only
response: rpm 3600
